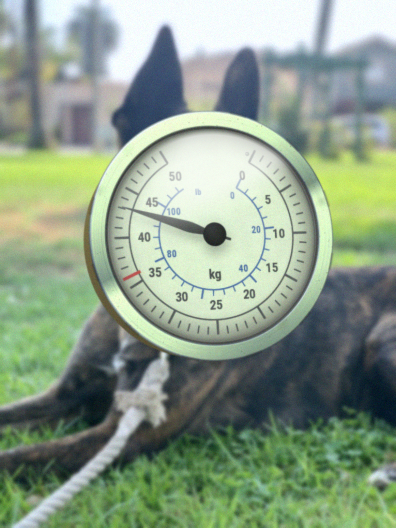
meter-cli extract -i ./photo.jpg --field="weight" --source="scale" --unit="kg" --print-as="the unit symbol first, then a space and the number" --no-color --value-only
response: kg 43
